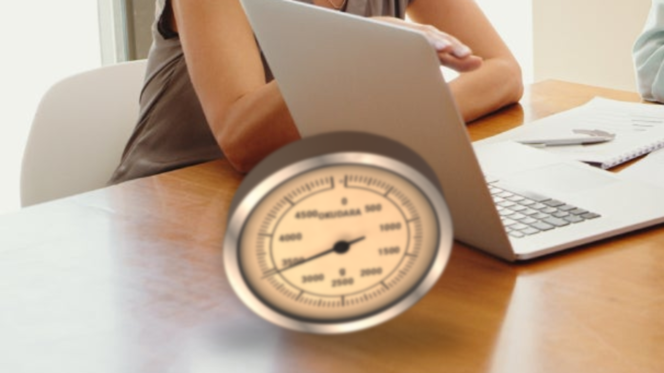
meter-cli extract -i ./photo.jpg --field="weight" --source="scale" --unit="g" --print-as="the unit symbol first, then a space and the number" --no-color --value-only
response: g 3500
